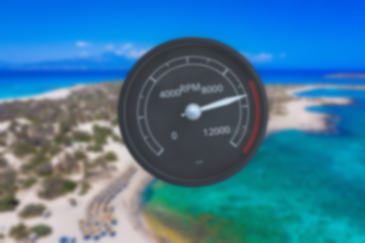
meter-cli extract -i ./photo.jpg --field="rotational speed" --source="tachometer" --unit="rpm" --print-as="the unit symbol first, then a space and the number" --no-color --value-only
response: rpm 9500
